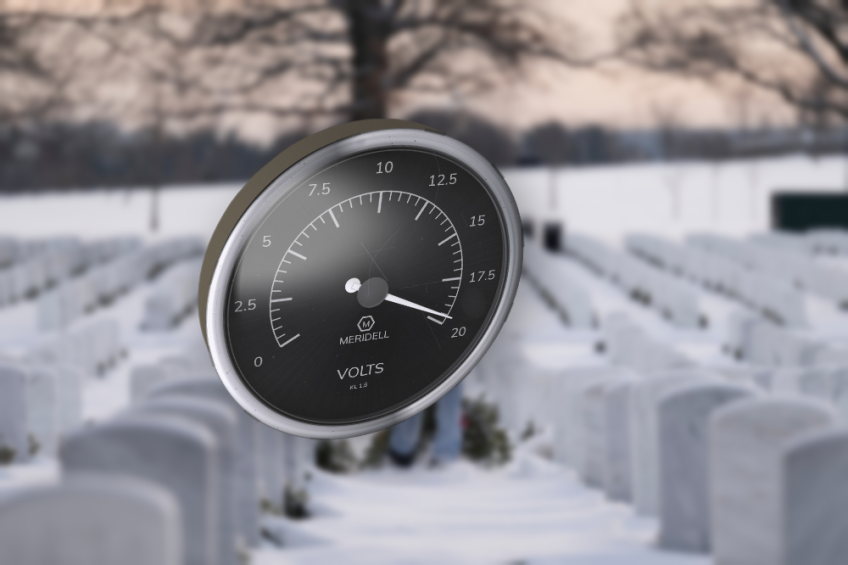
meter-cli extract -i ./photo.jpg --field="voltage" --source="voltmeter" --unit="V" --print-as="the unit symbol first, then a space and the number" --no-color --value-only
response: V 19.5
